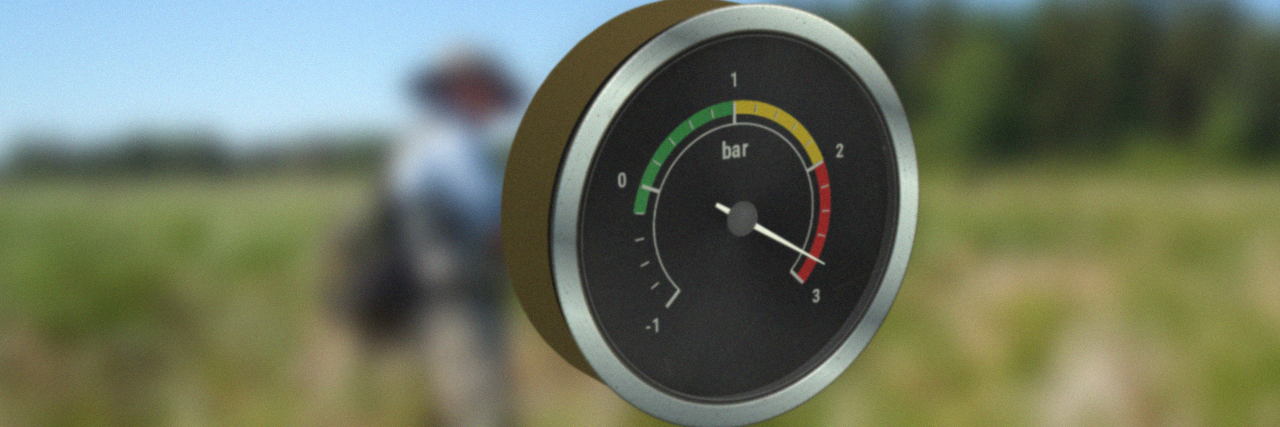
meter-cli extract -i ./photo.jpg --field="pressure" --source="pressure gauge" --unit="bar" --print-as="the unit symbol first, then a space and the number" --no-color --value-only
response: bar 2.8
